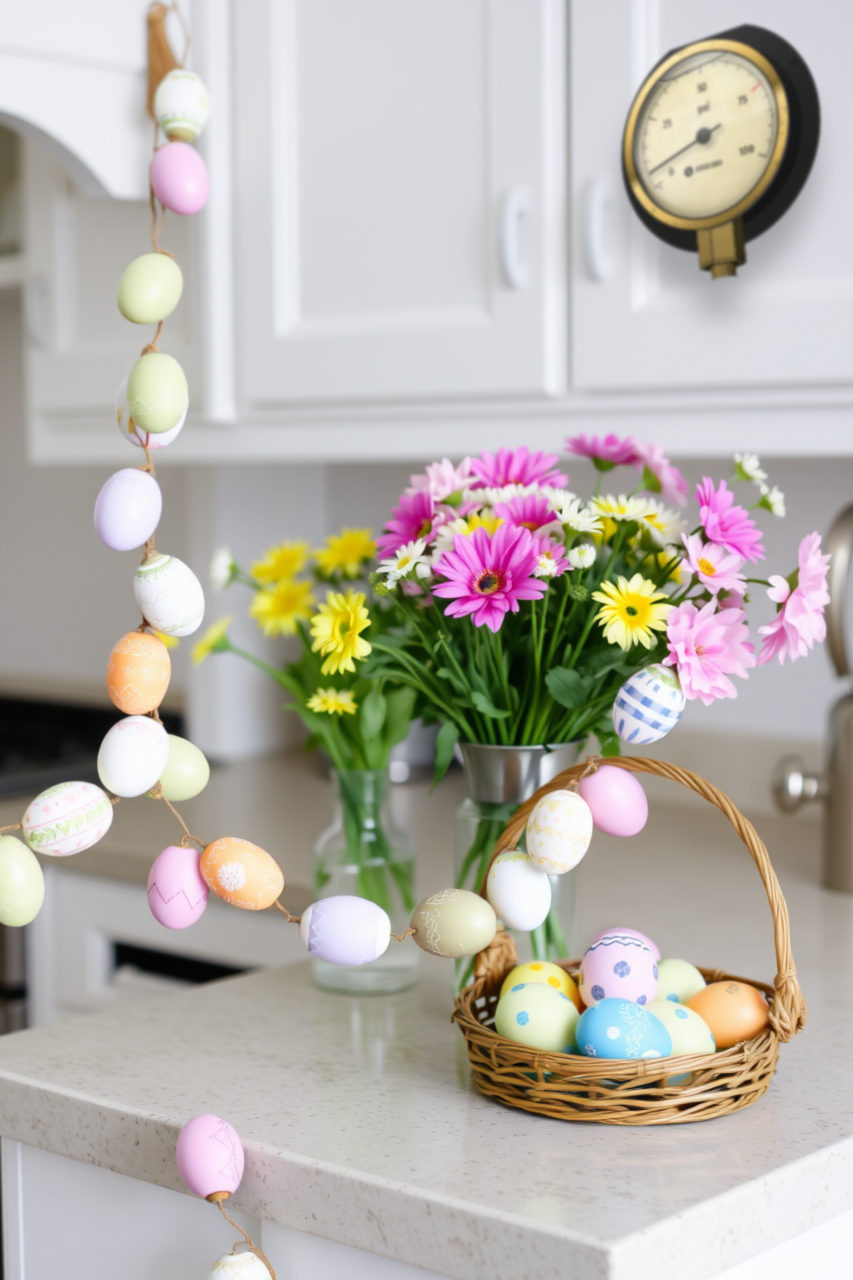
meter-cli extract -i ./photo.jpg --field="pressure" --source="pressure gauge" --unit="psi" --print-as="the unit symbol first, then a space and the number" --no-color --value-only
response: psi 5
